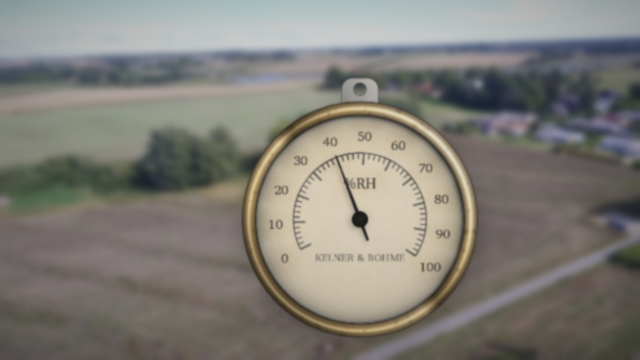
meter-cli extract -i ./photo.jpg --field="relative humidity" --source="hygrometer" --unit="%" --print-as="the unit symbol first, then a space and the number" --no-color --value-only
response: % 40
